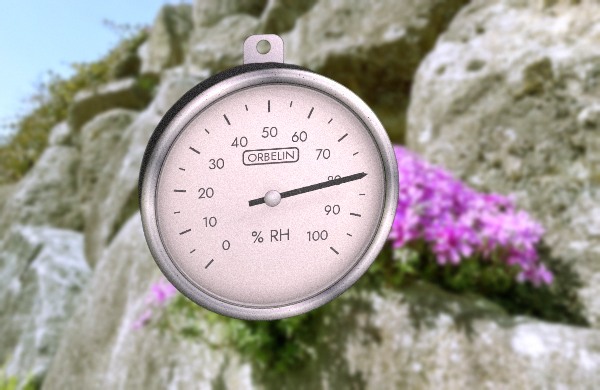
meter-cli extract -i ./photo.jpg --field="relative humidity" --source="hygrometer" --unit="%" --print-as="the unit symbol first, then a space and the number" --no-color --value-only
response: % 80
